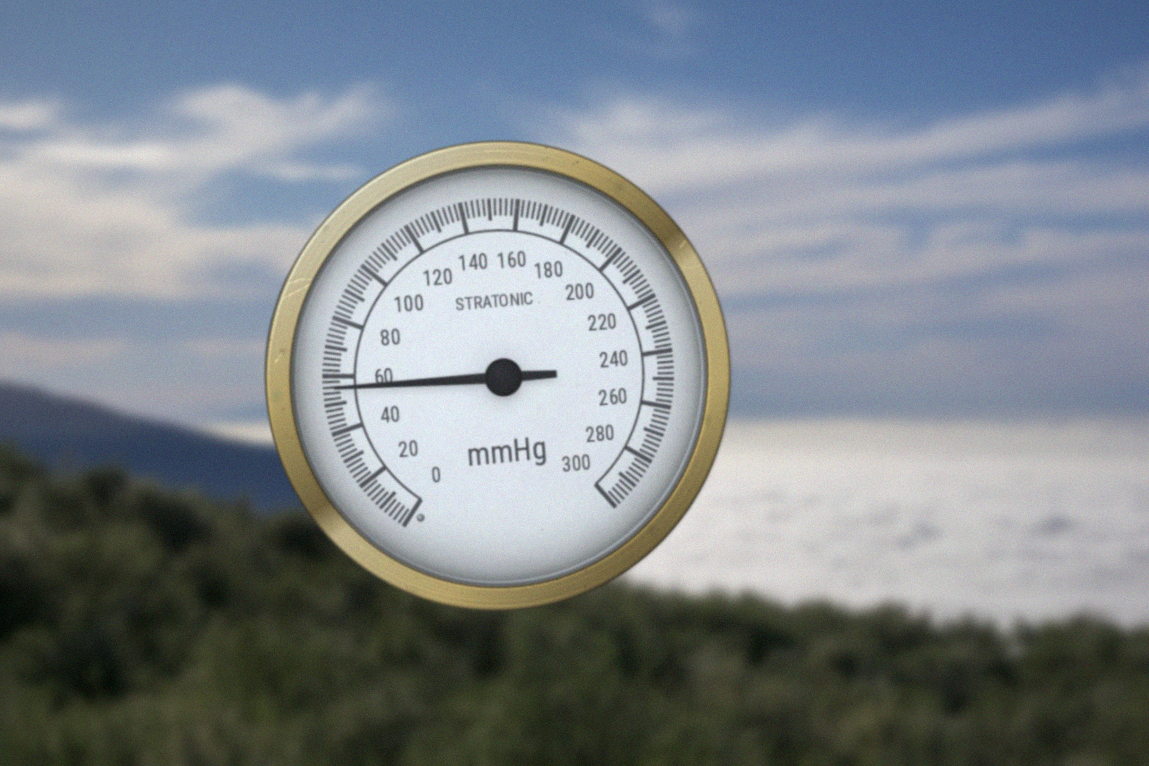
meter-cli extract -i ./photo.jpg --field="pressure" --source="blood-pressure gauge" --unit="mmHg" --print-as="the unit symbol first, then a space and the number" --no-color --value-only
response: mmHg 56
